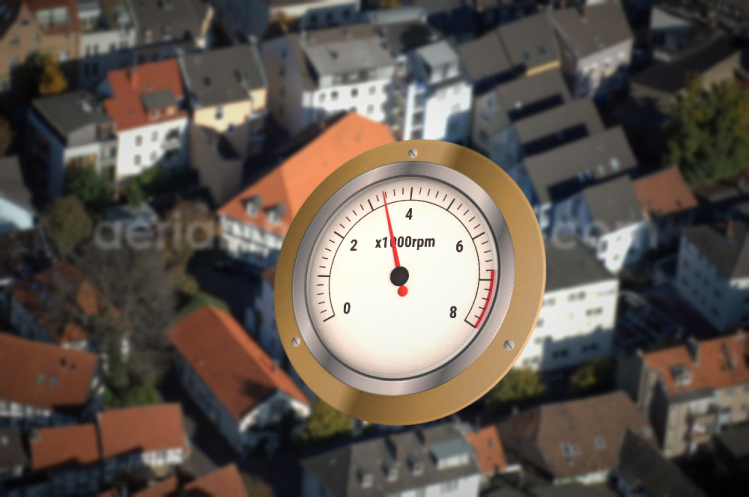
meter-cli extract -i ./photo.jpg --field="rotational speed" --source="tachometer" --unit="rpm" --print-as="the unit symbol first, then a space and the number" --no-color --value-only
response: rpm 3400
